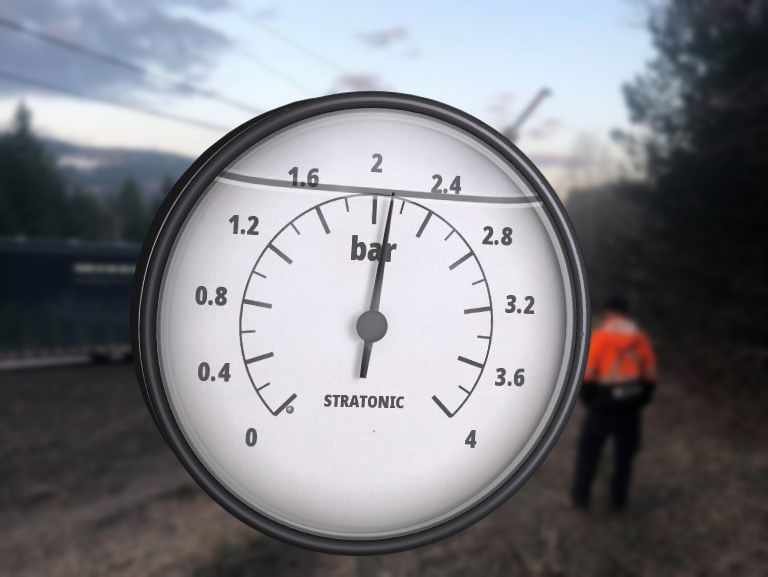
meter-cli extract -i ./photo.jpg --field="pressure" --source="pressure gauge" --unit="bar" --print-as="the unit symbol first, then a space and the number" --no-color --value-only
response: bar 2.1
